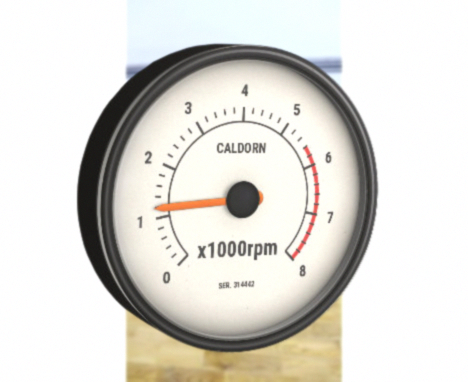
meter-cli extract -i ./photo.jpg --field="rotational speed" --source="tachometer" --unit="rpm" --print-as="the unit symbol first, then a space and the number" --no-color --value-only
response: rpm 1200
